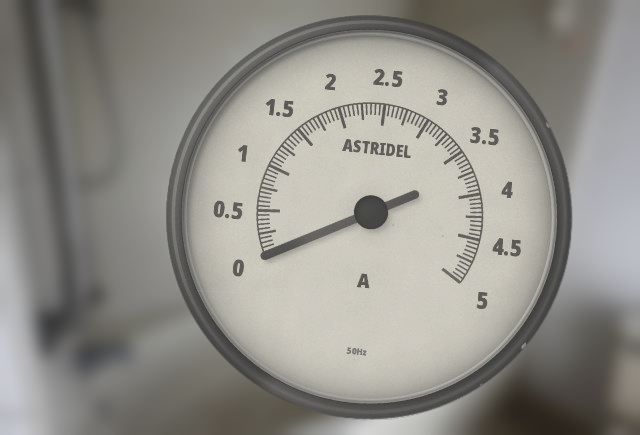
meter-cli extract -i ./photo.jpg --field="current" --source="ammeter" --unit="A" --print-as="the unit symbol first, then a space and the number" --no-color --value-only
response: A 0
